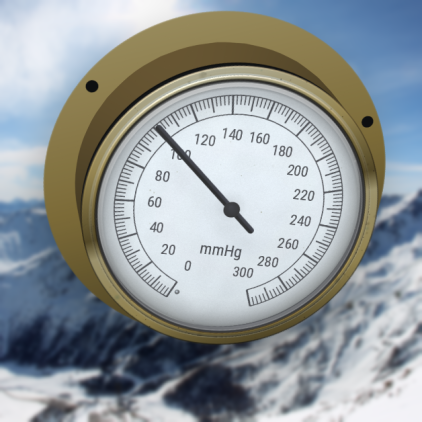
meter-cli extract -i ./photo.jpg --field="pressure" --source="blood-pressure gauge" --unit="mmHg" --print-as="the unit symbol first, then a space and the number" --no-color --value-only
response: mmHg 102
